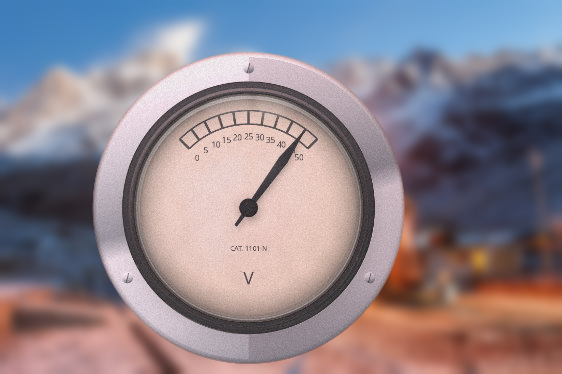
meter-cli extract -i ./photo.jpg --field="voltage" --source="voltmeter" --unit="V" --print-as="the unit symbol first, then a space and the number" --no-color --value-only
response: V 45
